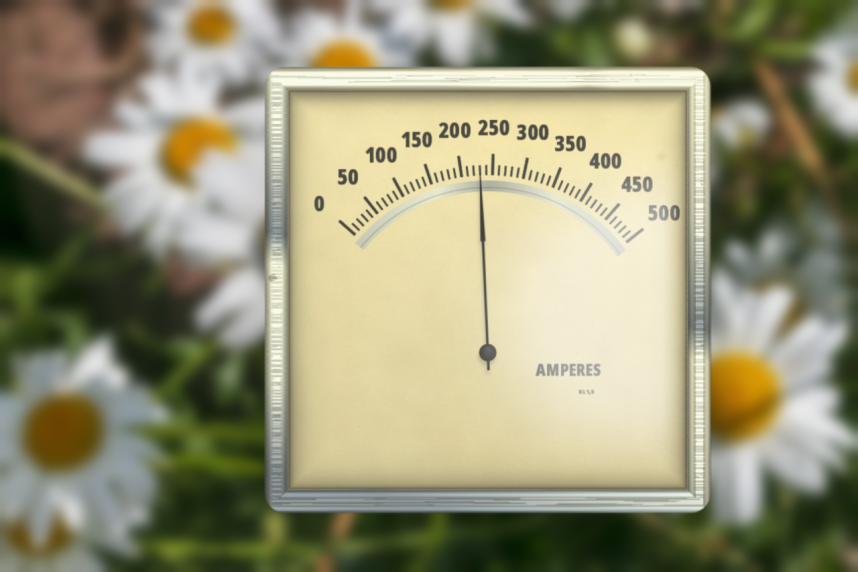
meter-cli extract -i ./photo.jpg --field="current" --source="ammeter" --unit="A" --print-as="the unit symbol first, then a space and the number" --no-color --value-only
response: A 230
